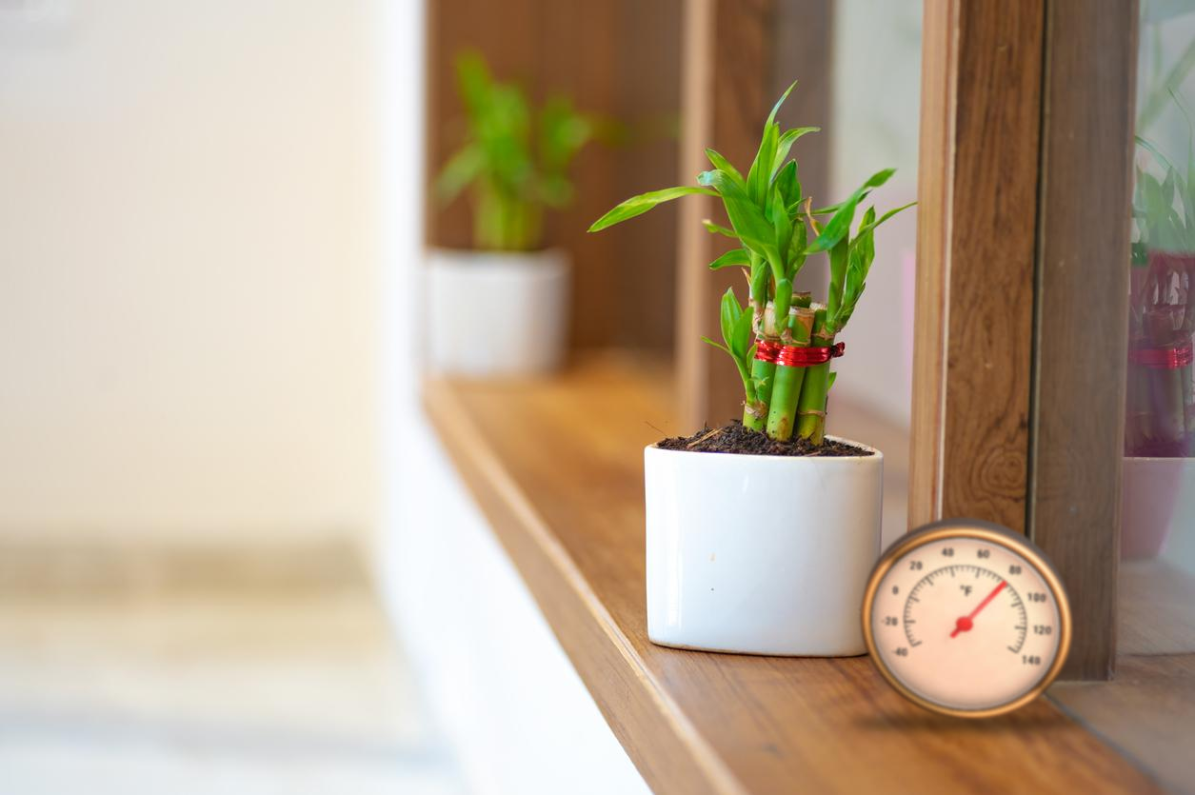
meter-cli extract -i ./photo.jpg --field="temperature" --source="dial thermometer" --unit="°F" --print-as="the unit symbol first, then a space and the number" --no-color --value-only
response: °F 80
